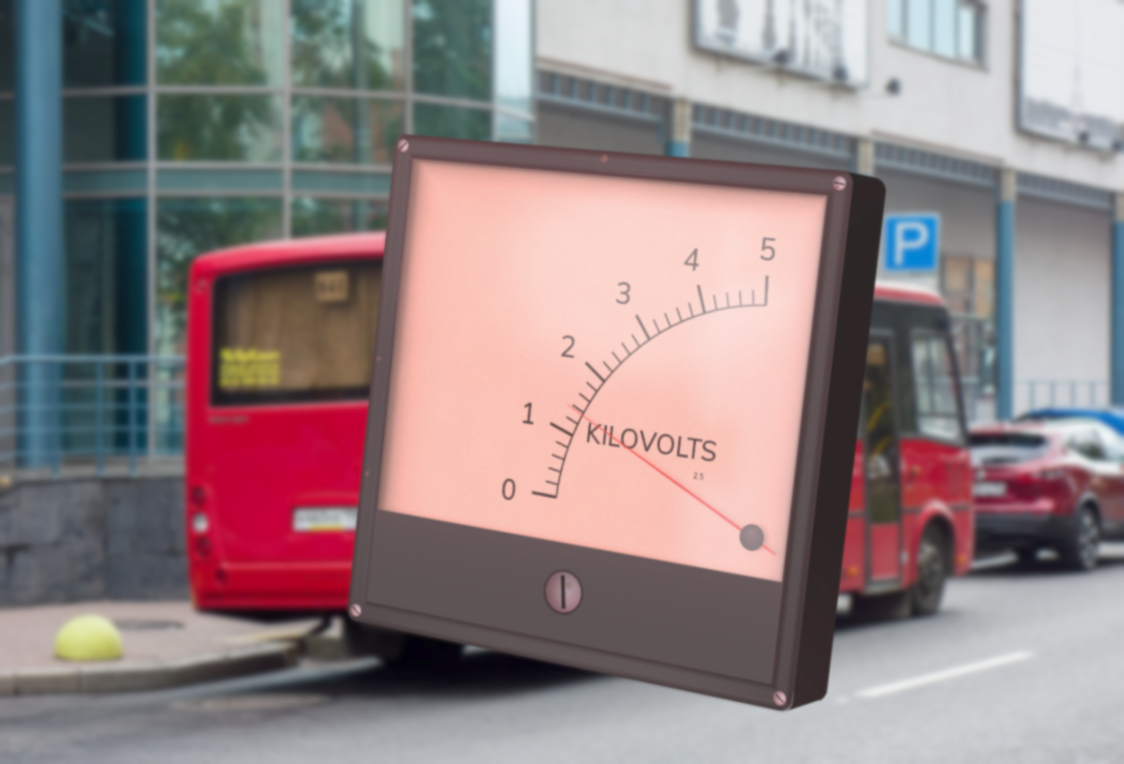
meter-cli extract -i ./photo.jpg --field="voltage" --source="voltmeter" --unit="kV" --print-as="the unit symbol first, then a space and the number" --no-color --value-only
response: kV 1.4
